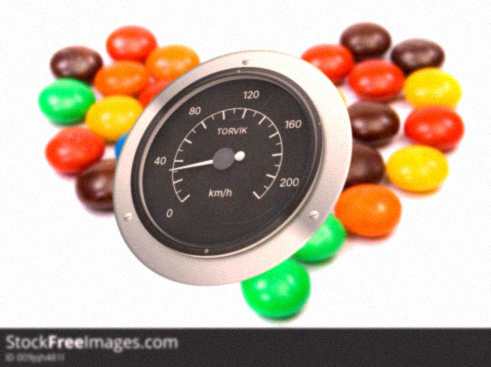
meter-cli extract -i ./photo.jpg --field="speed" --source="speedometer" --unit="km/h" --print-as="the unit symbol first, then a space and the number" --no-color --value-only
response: km/h 30
